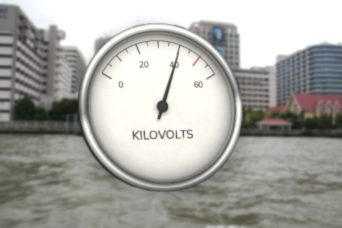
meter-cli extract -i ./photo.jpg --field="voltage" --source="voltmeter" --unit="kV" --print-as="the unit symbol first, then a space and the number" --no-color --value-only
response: kV 40
